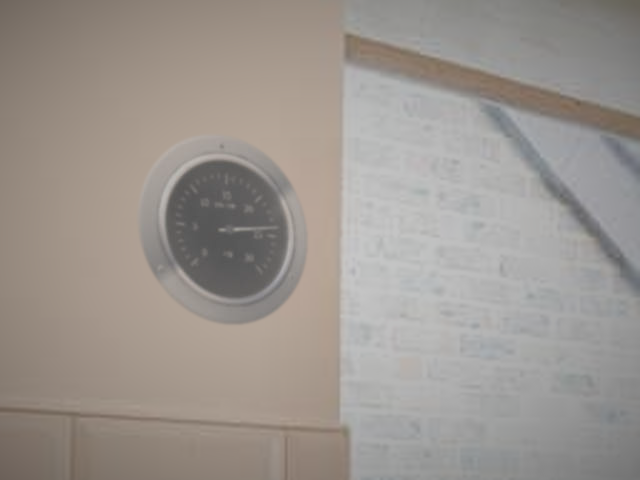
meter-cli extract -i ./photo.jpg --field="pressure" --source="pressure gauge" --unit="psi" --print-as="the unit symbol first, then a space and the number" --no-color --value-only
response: psi 24
